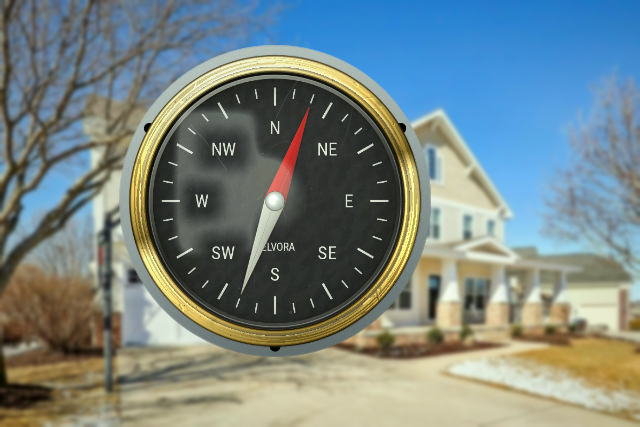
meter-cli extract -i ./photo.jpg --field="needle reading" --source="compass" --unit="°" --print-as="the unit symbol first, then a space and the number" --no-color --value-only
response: ° 20
